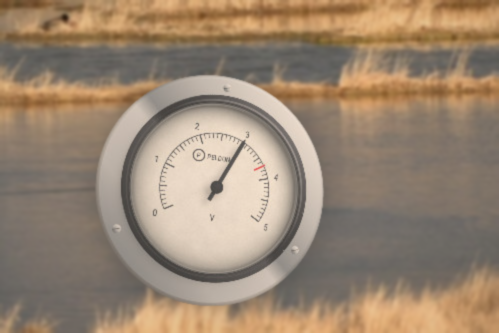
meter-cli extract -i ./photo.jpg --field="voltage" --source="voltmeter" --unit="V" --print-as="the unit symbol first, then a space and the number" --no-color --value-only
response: V 3
